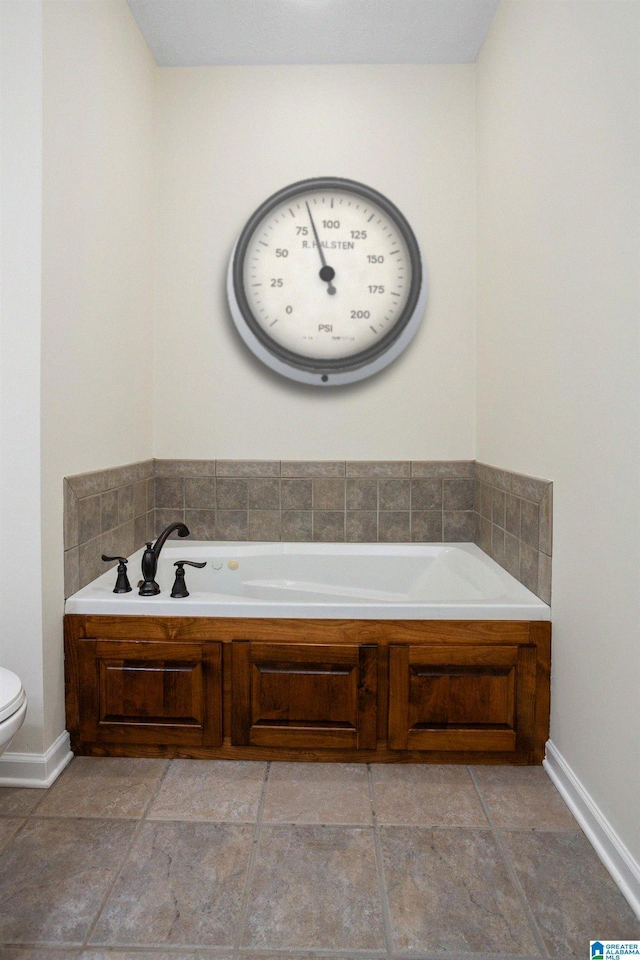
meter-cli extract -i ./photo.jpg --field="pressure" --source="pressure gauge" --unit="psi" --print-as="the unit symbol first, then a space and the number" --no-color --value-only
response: psi 85
